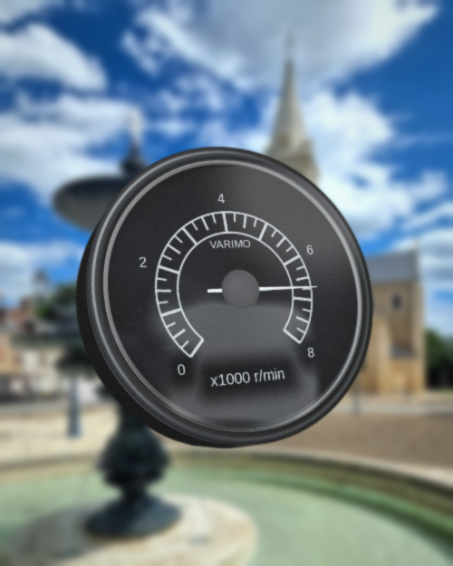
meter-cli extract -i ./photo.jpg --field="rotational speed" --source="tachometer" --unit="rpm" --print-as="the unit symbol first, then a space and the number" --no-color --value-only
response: rpm 6750
